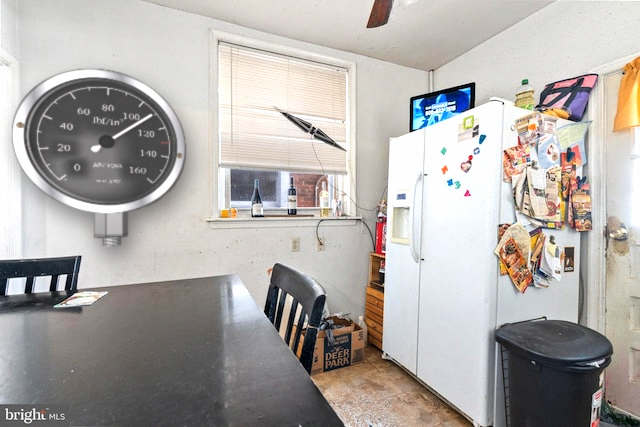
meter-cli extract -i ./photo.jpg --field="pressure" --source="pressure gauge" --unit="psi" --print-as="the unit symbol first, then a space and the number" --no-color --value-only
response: psi 110
